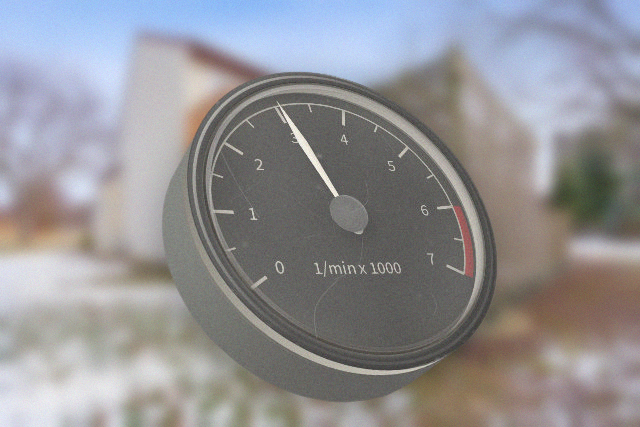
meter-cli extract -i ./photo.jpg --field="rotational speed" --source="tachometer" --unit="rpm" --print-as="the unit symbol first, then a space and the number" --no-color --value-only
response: rpm 3000
